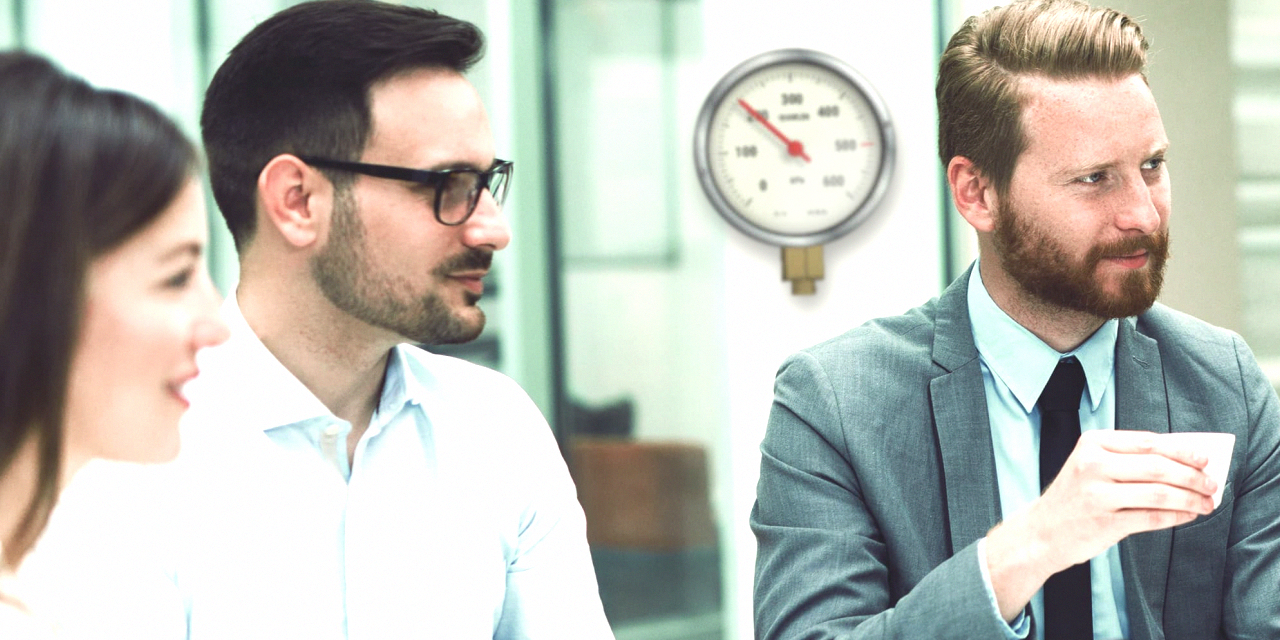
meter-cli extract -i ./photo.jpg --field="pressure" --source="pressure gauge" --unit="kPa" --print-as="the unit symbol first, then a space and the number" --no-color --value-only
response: kPa 200
